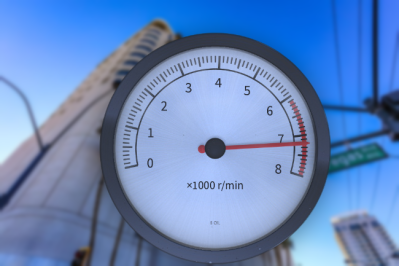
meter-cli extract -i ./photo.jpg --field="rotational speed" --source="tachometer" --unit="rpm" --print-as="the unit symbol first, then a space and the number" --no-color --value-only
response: rpm 7200
